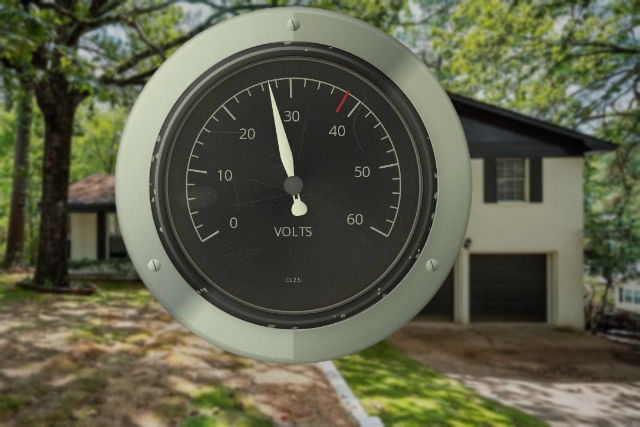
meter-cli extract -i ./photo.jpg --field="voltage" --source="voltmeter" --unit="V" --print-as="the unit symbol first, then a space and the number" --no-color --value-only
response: V 27
